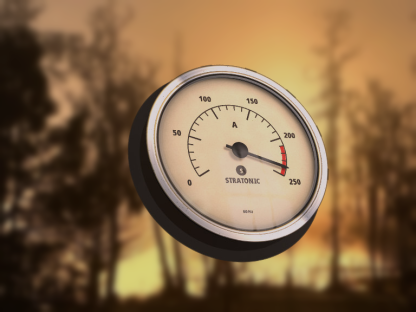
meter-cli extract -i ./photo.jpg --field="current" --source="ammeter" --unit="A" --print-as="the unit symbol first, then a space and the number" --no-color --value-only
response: A 240
